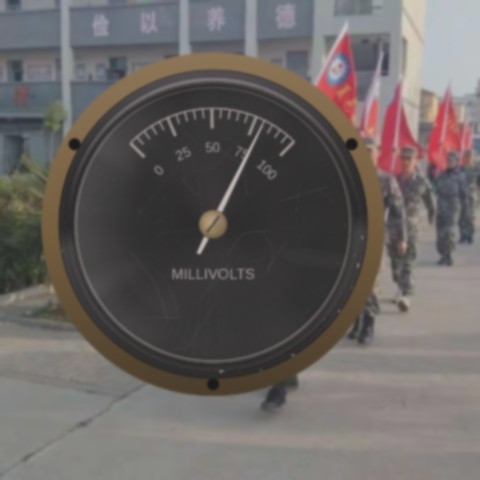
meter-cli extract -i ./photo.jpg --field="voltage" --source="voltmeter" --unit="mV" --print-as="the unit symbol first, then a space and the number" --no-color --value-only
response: mV 80
